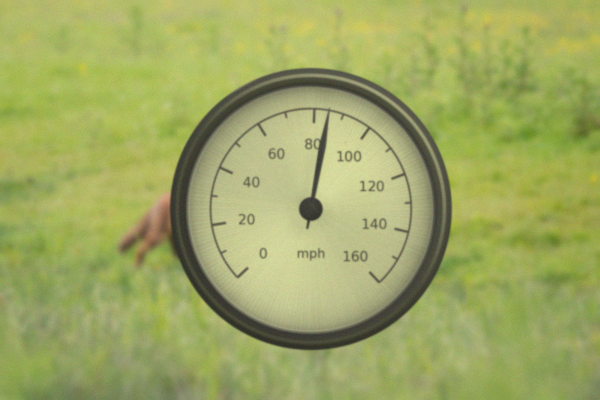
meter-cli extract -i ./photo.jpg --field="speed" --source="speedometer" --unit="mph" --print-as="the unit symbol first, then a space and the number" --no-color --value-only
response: mph 85
